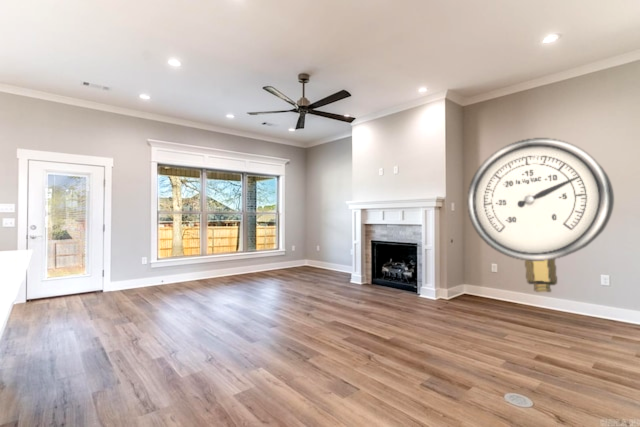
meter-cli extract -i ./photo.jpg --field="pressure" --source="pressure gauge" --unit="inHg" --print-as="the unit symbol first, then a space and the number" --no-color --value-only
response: inHg -7.5
